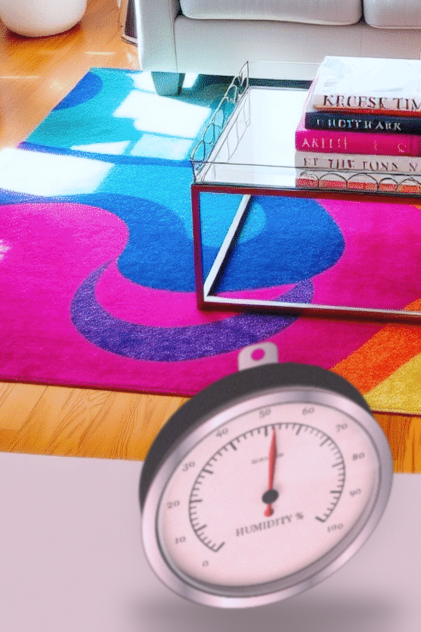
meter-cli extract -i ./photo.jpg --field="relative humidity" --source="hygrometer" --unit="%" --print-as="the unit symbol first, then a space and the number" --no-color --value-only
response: % 52
